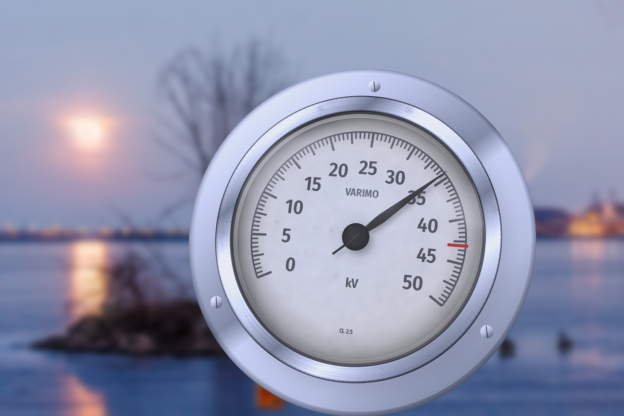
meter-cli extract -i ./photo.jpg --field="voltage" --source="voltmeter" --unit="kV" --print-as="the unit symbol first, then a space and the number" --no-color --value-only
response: kV 34.5
